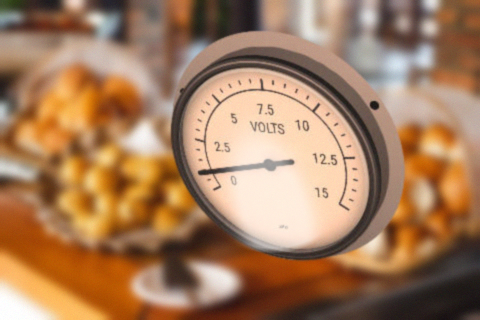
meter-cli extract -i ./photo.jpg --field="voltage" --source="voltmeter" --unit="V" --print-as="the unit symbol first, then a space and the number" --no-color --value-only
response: V 1
